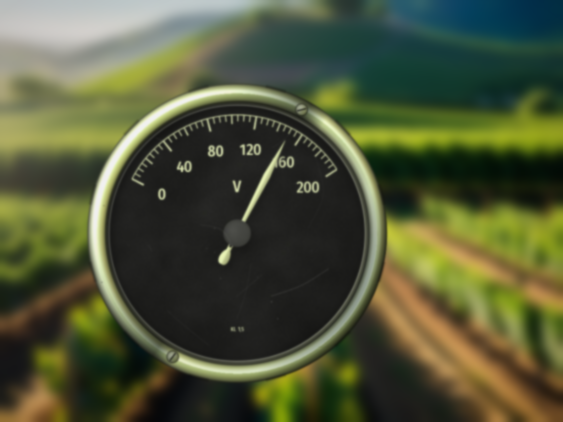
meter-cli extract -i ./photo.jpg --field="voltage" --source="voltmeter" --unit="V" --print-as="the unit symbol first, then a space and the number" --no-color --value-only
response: V 150
